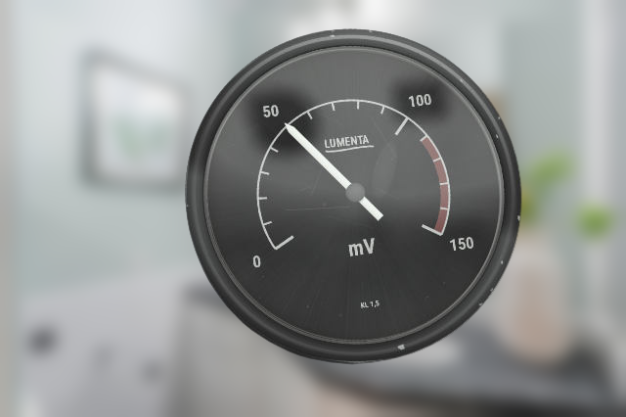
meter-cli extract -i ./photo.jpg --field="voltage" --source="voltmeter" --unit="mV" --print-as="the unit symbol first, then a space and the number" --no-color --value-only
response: mV 50
